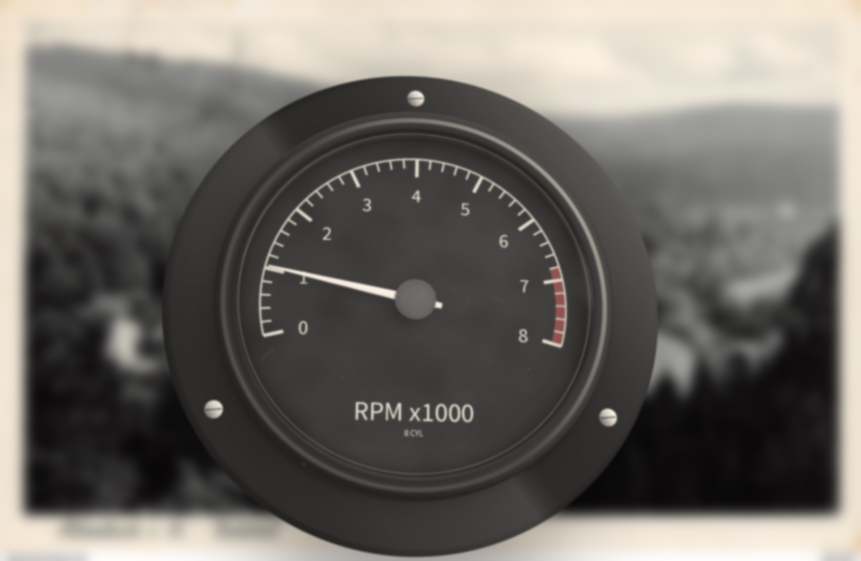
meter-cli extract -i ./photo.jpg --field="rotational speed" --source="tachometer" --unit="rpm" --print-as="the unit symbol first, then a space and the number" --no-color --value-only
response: rpm 1000
